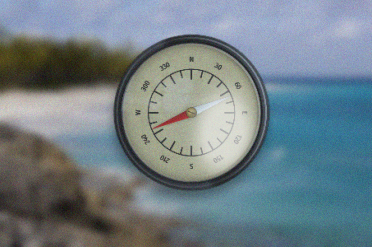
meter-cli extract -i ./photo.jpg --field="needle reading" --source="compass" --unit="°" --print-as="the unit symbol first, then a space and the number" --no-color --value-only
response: ° 247.5
